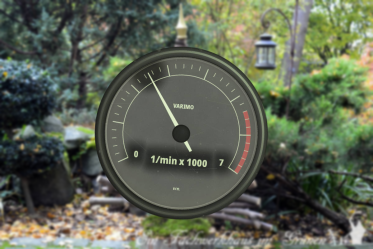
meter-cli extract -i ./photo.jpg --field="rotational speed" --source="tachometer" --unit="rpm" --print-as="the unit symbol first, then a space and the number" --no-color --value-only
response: rpm 2500
